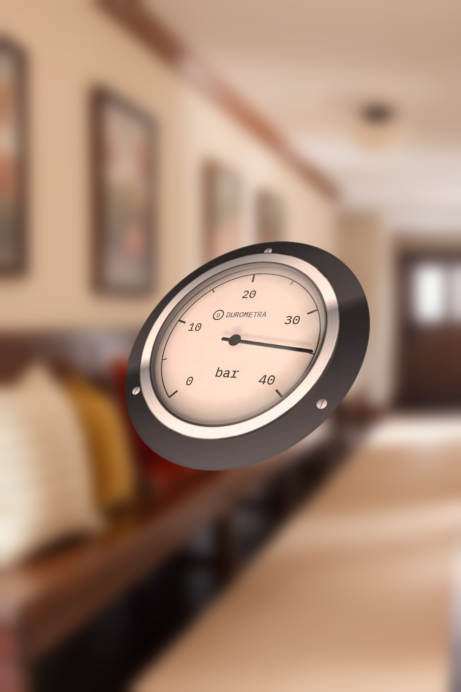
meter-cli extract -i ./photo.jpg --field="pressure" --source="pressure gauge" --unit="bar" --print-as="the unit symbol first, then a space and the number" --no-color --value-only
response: bar 35
